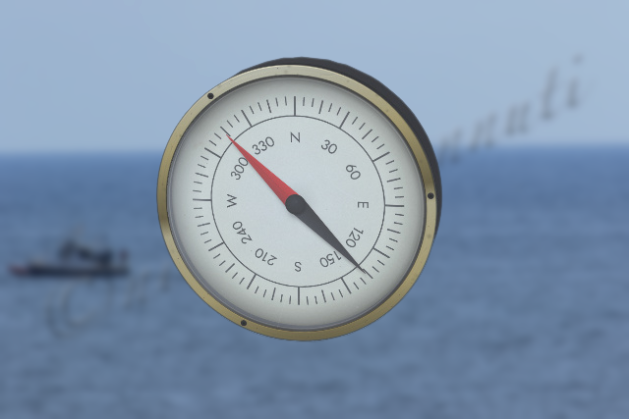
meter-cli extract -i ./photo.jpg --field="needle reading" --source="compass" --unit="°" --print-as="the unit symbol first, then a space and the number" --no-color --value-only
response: ° 315
